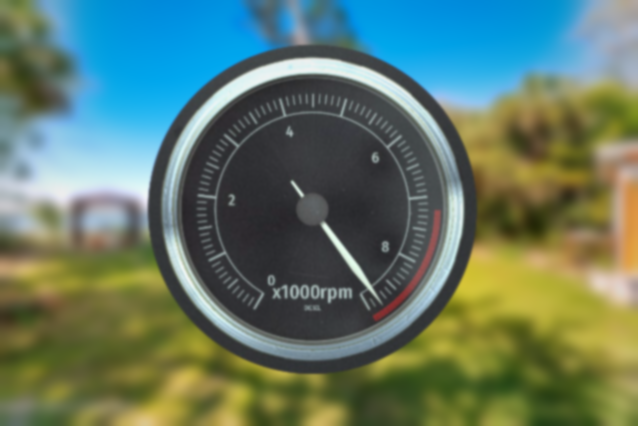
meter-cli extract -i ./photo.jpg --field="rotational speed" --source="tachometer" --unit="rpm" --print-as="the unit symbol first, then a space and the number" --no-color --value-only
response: rpm 8800
